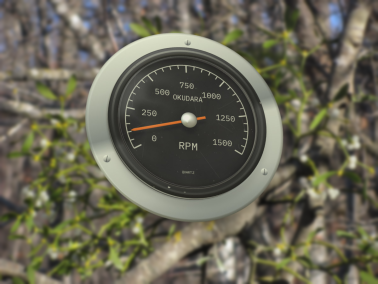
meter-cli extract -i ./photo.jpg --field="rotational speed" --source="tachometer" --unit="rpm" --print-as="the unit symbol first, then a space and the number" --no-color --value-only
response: rpm 100
